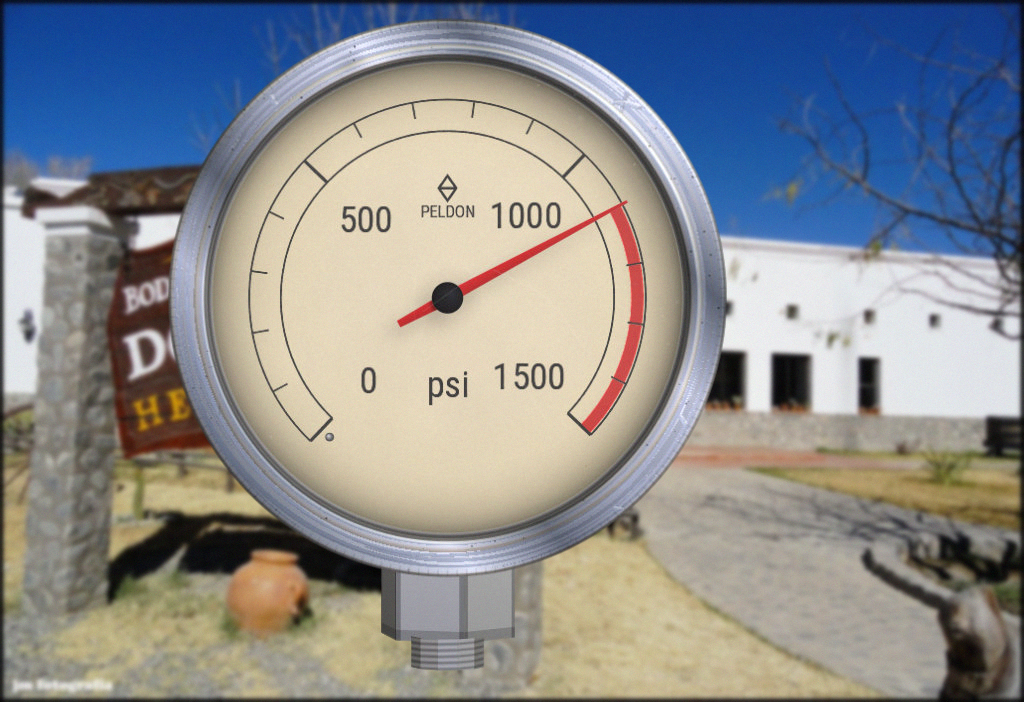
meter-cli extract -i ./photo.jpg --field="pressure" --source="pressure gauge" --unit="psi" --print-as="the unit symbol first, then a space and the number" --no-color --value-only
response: psi 1100
